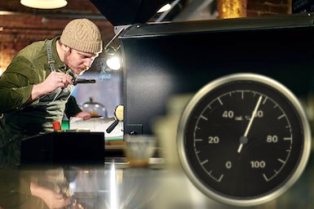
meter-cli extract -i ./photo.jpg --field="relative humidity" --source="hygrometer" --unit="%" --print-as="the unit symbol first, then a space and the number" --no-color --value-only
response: % 57.5
